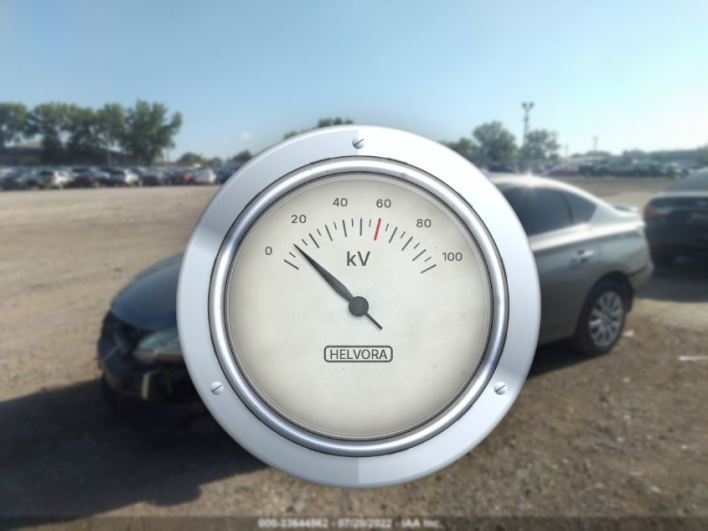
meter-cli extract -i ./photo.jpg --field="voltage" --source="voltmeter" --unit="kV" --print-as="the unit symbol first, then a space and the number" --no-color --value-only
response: kV 10
